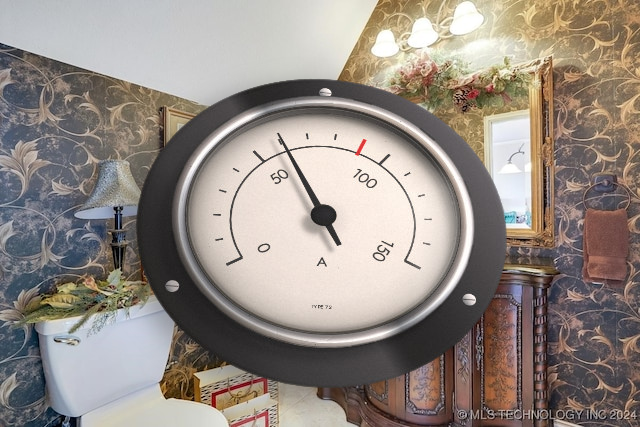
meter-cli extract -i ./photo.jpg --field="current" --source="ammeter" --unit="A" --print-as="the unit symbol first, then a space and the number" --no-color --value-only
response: A 60
